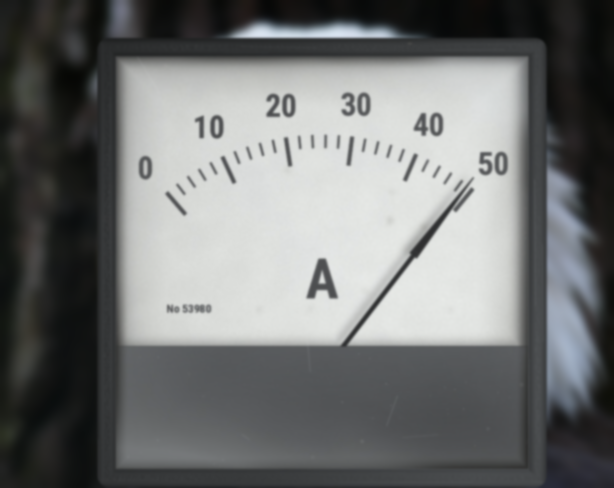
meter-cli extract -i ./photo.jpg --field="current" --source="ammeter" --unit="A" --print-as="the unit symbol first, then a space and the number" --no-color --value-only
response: A 49
